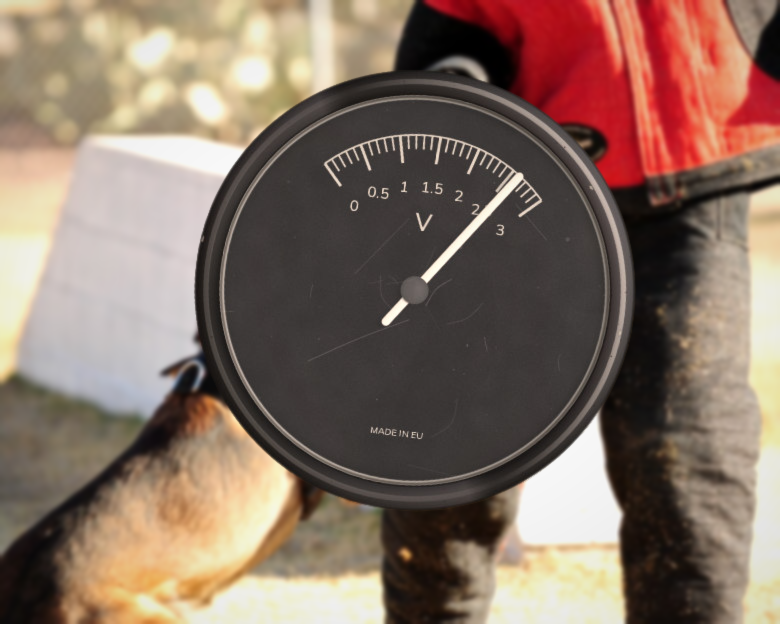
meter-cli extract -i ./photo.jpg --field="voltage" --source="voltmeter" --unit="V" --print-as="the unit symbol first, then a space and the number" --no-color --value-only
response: V 2.6
